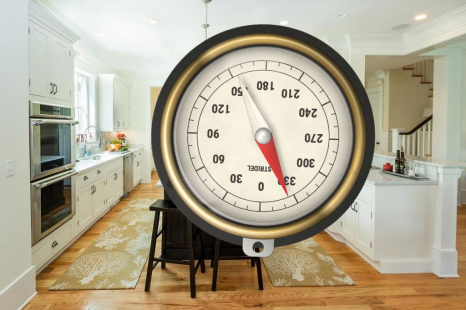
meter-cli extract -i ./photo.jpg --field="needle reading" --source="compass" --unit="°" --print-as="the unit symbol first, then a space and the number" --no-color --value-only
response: ° 335
